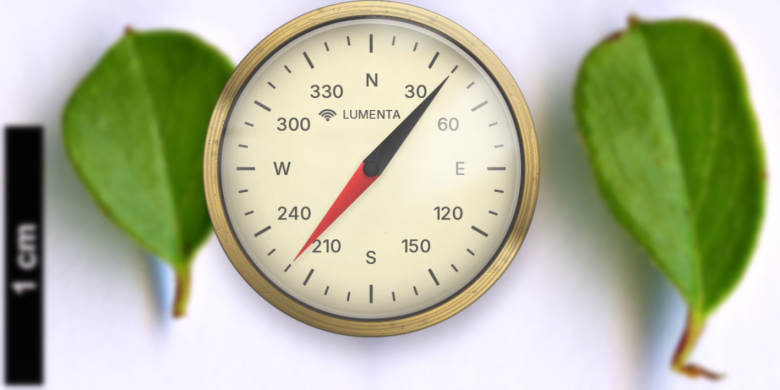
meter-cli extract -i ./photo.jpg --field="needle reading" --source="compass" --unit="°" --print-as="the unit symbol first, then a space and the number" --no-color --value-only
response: ° 220
